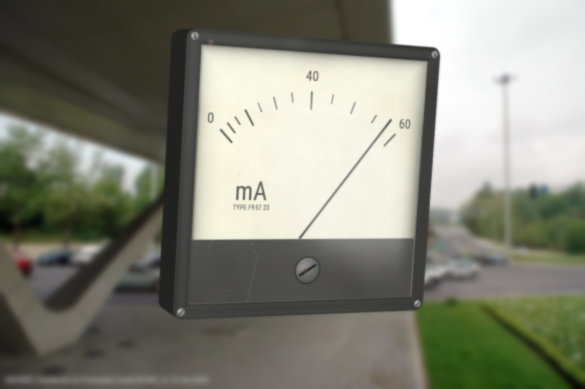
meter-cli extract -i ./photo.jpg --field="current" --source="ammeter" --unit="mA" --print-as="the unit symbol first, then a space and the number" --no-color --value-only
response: mA 57.5
